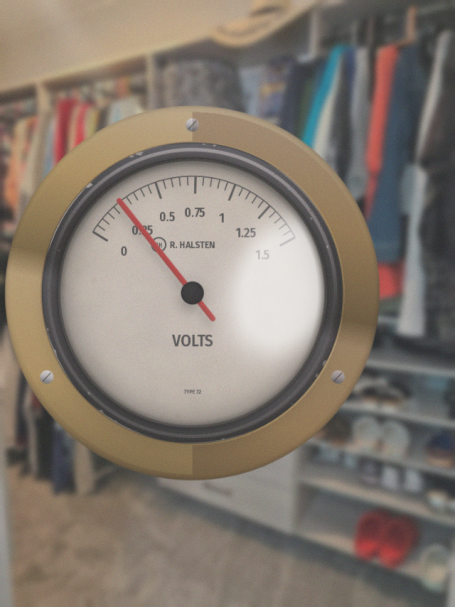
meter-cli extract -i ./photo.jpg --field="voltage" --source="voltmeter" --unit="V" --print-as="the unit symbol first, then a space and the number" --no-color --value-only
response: V 0.25
